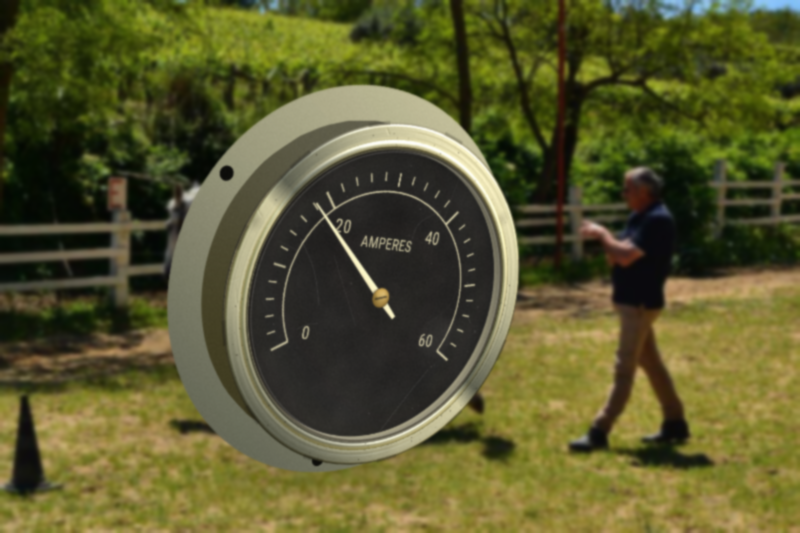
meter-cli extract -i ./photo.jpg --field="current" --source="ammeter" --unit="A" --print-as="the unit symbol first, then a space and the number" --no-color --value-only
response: A 18
